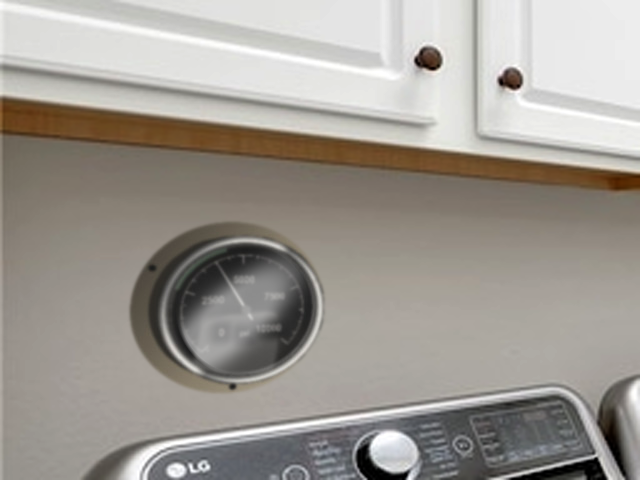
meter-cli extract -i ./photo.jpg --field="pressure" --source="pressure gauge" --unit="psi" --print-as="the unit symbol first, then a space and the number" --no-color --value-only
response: psi 4000
